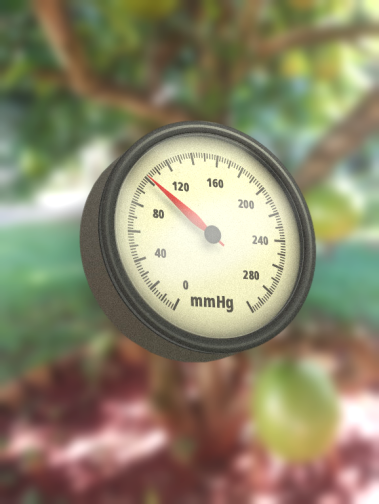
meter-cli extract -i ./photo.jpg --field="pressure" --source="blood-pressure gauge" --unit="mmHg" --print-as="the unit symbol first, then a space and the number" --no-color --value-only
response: mmHg 100
